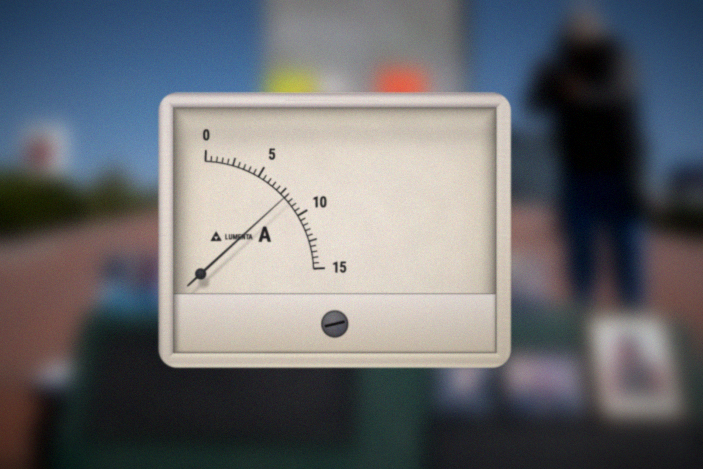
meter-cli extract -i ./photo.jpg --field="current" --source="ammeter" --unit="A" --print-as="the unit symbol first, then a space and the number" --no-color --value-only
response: A 8
